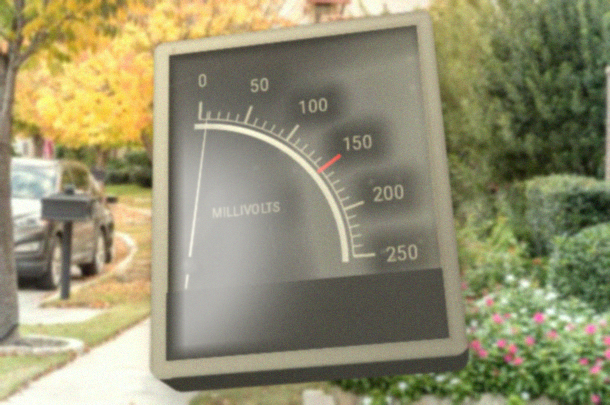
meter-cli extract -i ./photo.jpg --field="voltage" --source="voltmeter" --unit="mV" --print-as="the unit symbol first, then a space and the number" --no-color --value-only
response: mV 10
